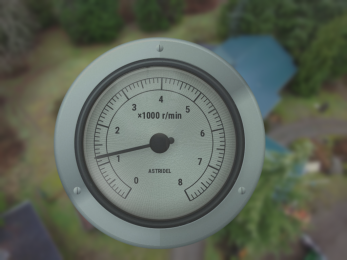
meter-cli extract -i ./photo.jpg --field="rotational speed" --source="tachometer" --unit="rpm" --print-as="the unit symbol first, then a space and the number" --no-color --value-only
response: rpm 1200
